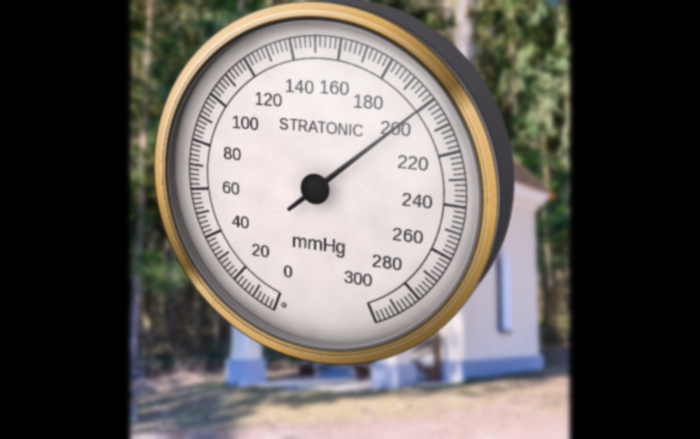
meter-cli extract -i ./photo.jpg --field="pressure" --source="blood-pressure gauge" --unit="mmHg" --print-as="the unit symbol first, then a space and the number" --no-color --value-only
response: mmHg 200
